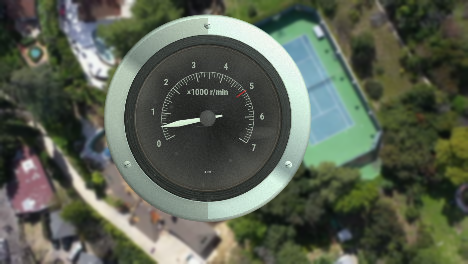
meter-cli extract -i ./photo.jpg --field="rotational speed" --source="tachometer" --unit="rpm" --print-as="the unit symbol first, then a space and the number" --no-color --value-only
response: rpm 500
